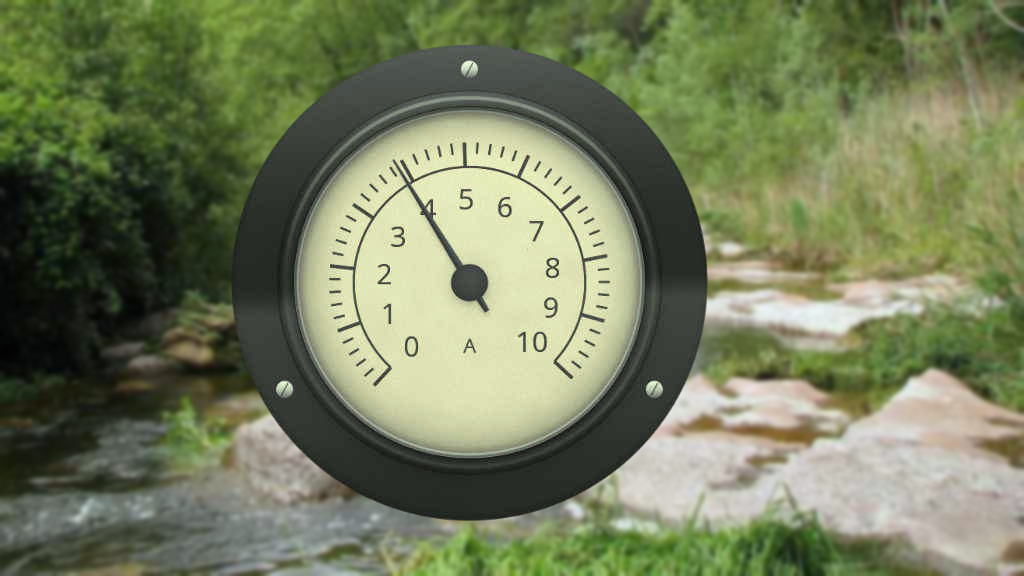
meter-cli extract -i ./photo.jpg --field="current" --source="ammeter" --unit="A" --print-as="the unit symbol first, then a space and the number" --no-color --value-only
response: A 3.9
